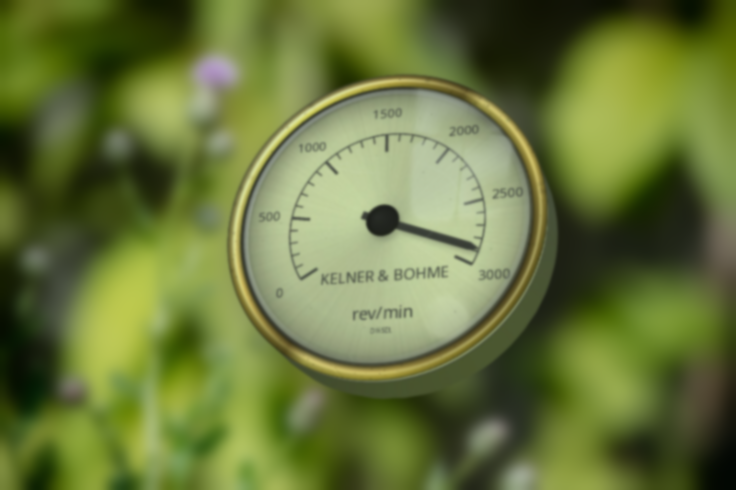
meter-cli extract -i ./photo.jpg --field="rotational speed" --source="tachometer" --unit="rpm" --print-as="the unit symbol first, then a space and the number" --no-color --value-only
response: rpm 2900
